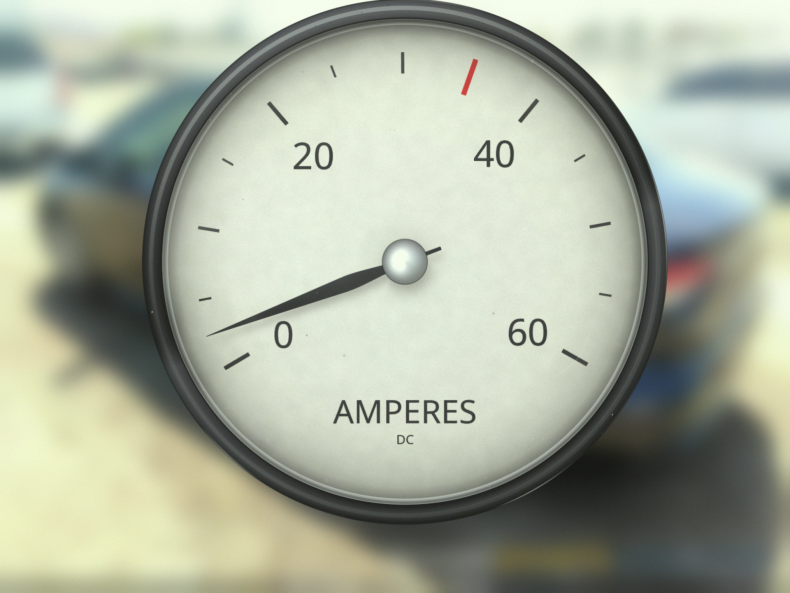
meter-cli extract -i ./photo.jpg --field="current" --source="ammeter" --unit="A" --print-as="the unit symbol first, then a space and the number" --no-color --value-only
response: A 2.5
